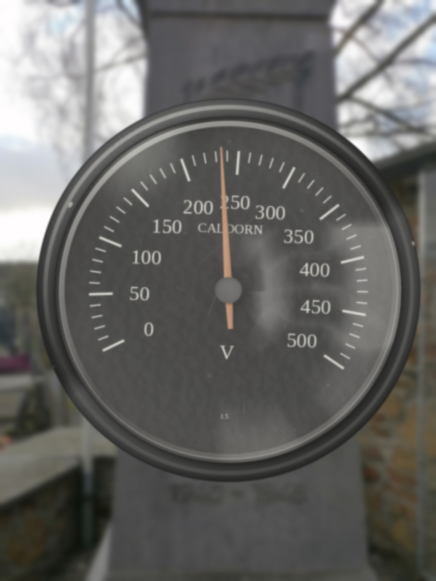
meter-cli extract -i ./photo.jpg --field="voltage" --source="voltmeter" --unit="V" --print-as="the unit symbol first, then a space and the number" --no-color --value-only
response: V 235
